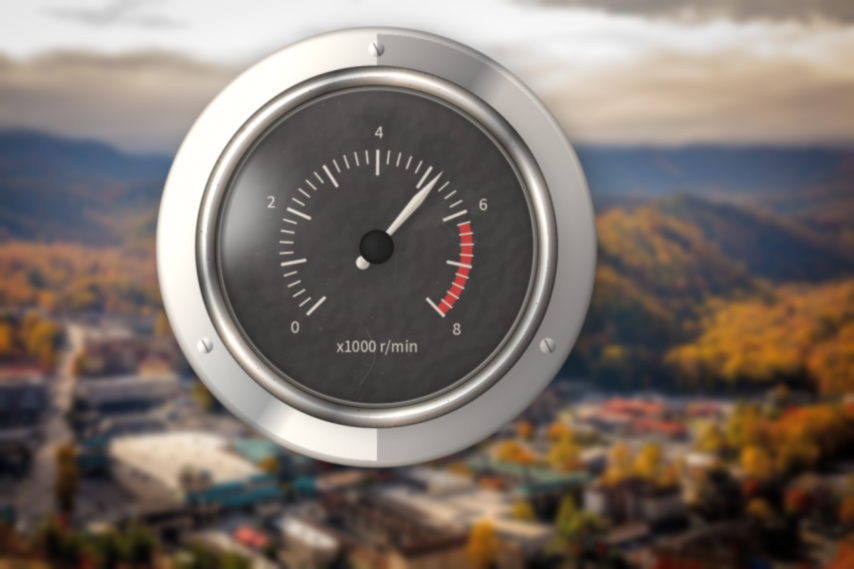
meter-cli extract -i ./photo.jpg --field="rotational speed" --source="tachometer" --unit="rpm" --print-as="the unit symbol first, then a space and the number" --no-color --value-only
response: rpm 5200
